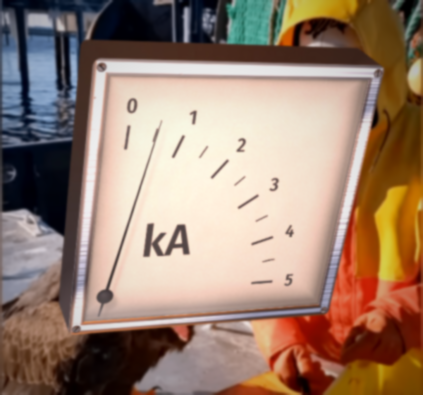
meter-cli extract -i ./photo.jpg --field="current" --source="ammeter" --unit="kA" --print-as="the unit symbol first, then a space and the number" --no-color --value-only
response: kA 0.5
